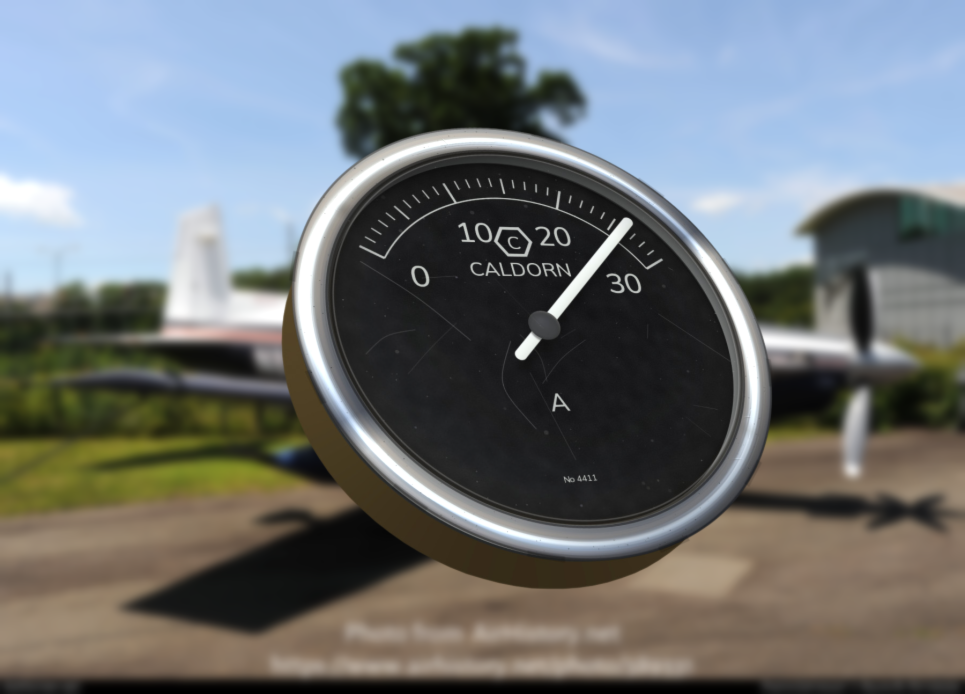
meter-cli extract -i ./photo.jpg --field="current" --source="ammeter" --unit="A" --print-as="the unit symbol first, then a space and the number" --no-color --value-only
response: A 26
